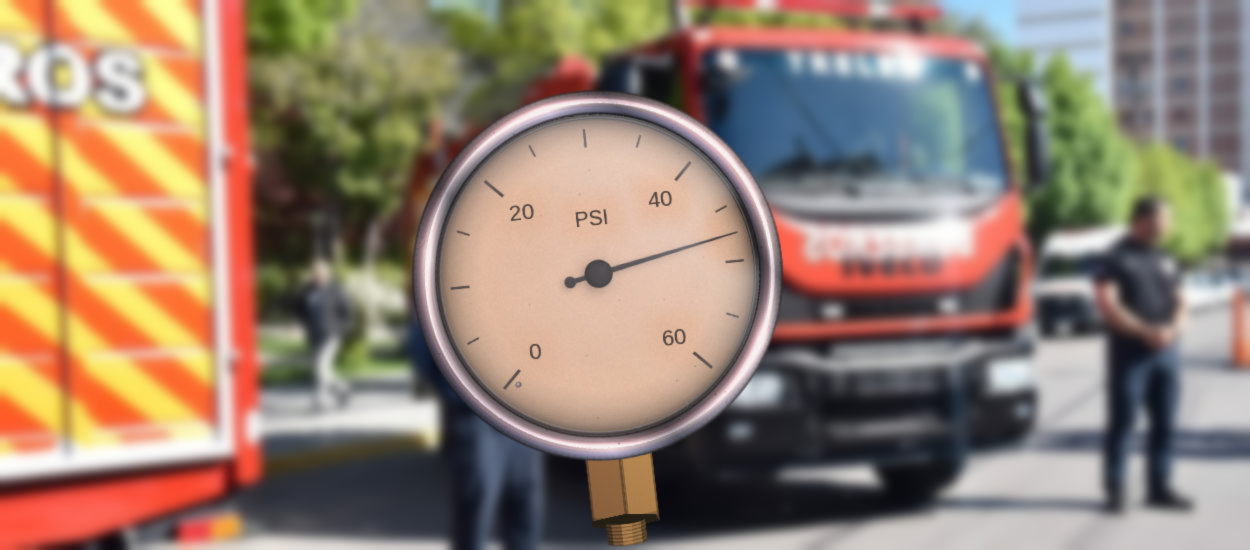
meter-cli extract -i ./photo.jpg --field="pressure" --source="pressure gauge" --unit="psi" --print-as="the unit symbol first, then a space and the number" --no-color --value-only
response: psi 47.5
